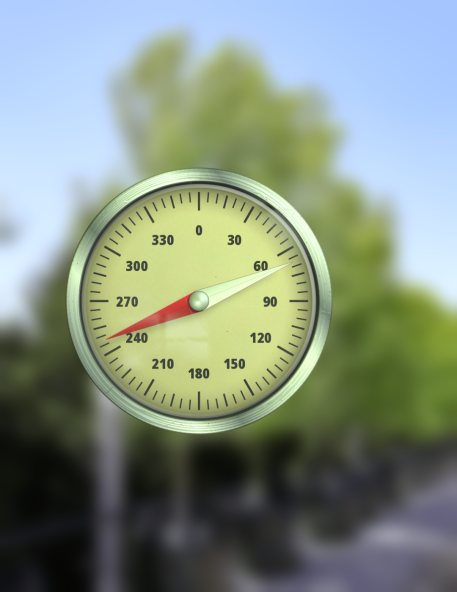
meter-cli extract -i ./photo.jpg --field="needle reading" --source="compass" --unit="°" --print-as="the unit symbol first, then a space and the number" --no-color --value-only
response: ° 247.5
